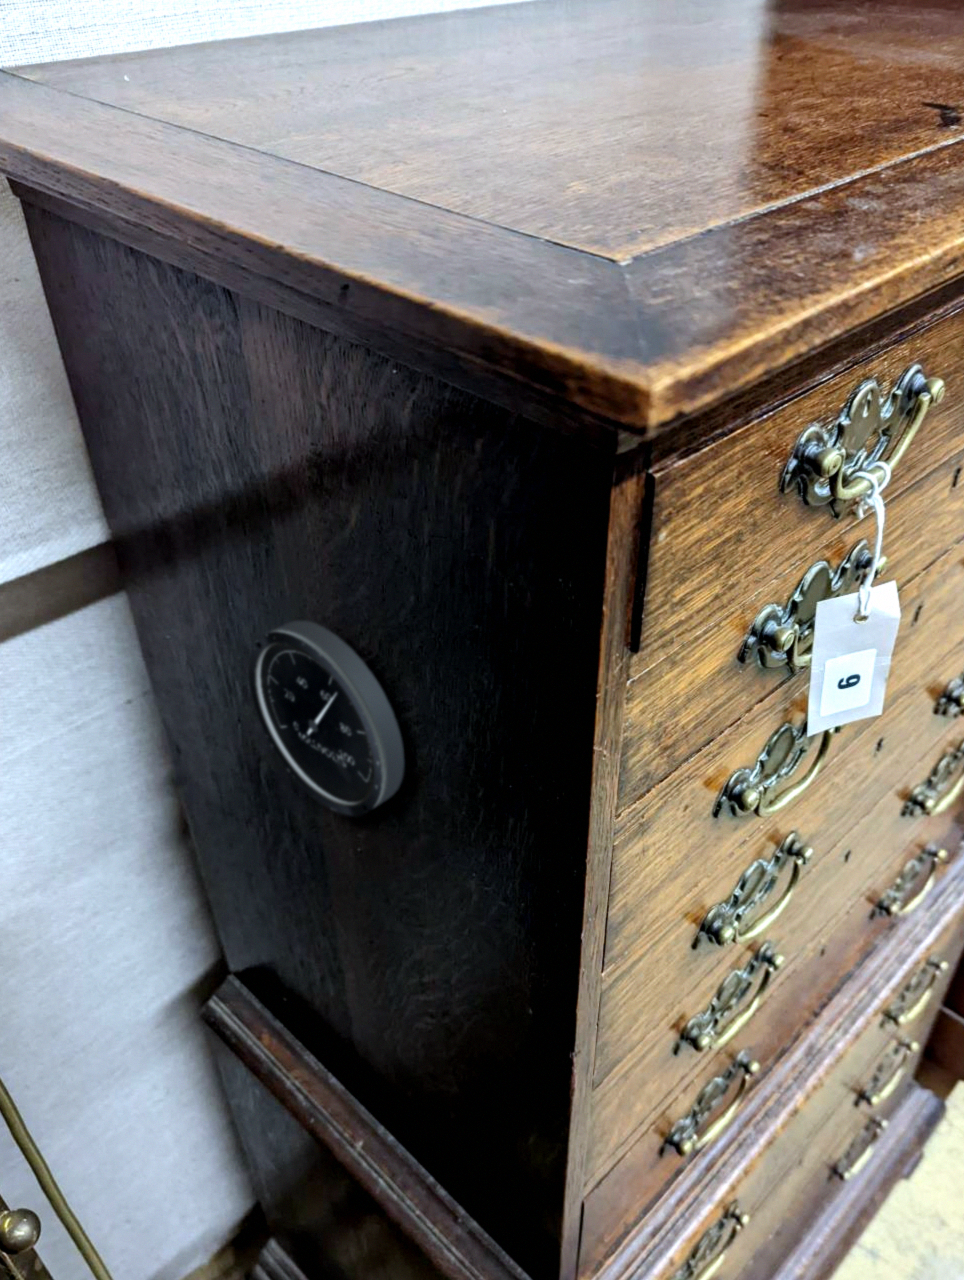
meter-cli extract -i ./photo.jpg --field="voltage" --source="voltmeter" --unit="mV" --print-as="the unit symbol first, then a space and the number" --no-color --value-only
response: mV 65
